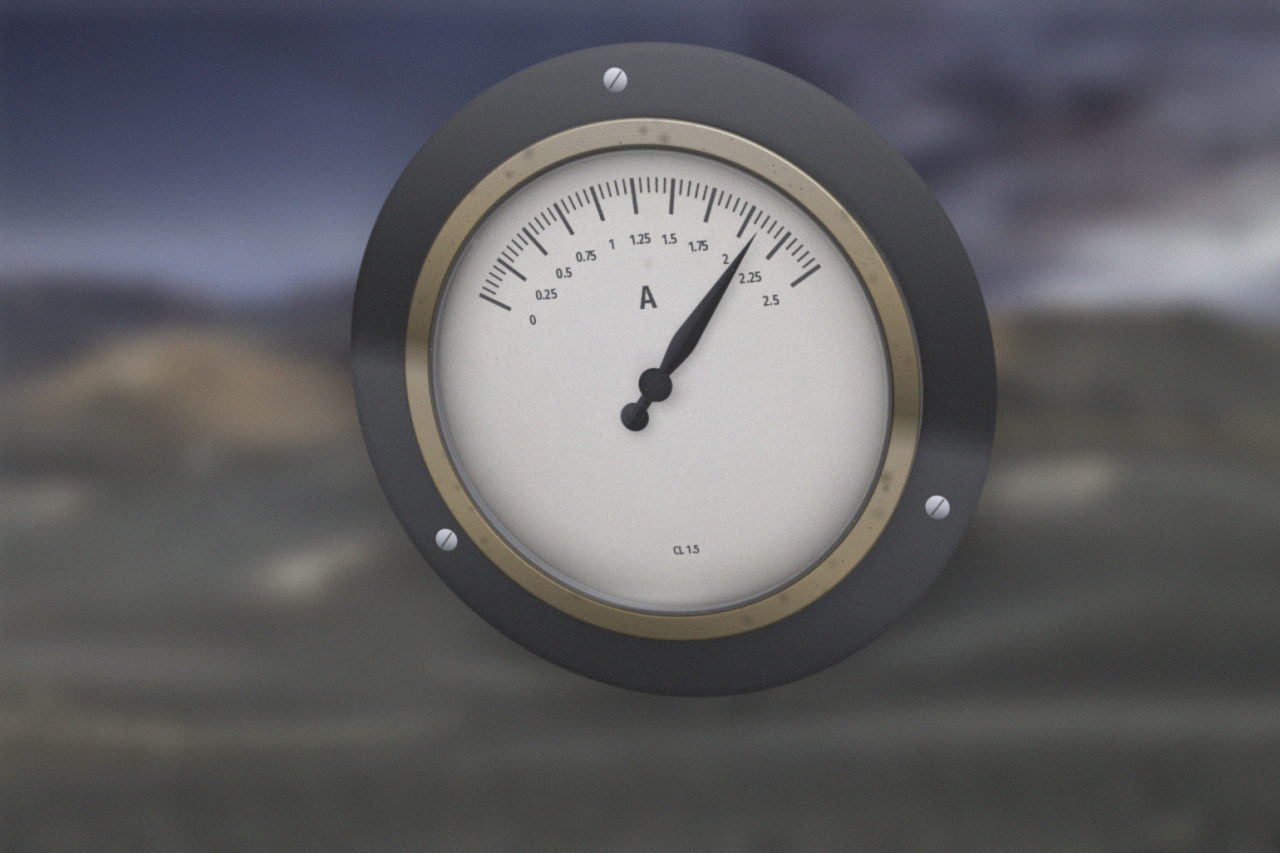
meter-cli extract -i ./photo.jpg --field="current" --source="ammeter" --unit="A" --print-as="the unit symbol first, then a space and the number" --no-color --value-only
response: A 2.1
